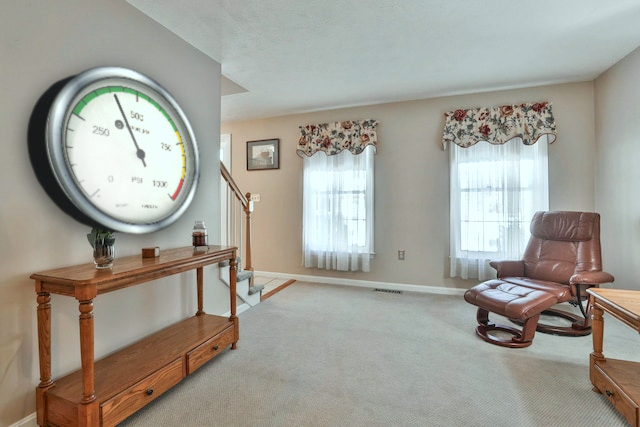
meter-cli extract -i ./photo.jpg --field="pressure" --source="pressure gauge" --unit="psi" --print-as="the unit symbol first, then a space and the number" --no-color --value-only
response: psi 400
